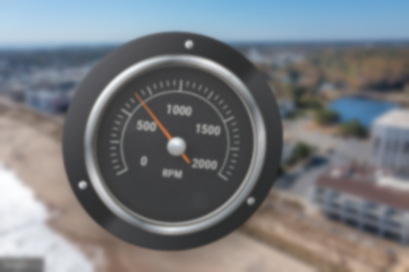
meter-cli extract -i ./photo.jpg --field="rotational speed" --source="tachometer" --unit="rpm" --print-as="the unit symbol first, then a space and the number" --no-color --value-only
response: rpm 650
